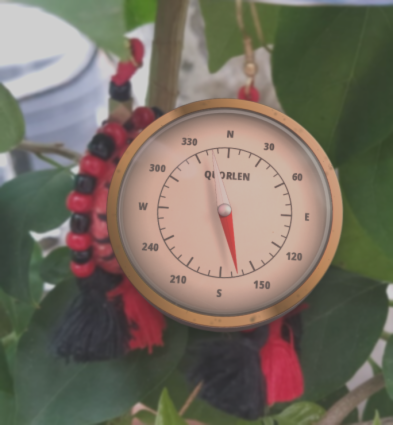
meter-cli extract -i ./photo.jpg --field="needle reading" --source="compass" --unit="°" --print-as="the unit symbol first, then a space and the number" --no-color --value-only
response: ° 165
